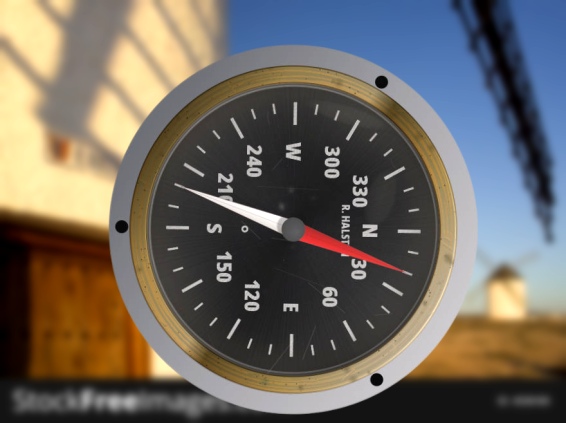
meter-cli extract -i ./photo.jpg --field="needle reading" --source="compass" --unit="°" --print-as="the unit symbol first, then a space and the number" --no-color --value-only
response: ° 20
